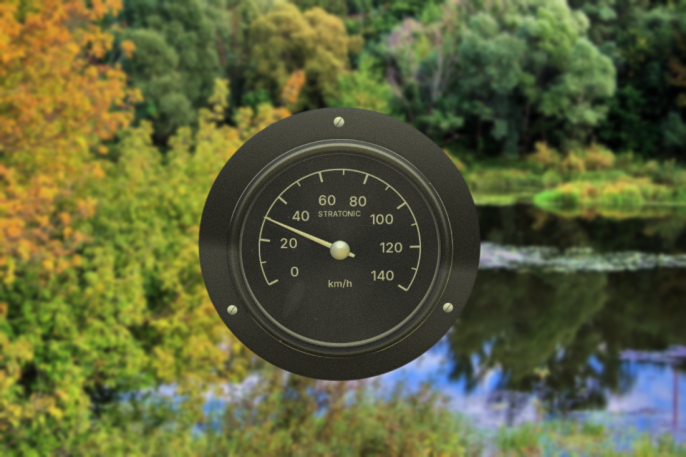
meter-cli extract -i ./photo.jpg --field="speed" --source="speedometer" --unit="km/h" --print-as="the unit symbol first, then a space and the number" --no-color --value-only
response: km/h 30
